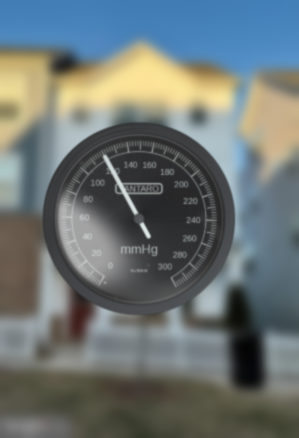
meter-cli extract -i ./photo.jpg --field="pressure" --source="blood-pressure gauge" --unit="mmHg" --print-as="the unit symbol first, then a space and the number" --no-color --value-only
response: mmHg 120
